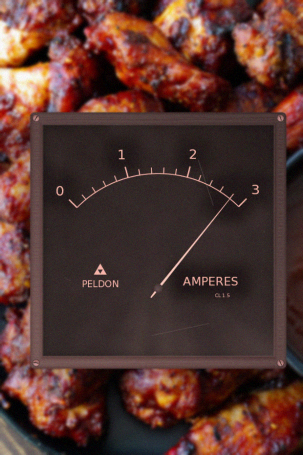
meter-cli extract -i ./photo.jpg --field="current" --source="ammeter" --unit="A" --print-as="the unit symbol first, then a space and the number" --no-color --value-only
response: A 2.8
